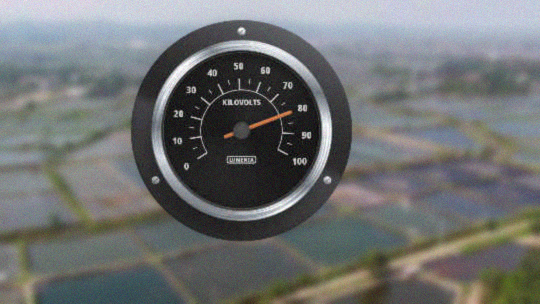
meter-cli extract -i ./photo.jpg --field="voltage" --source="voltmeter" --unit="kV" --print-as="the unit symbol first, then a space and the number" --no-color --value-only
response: kV 80
